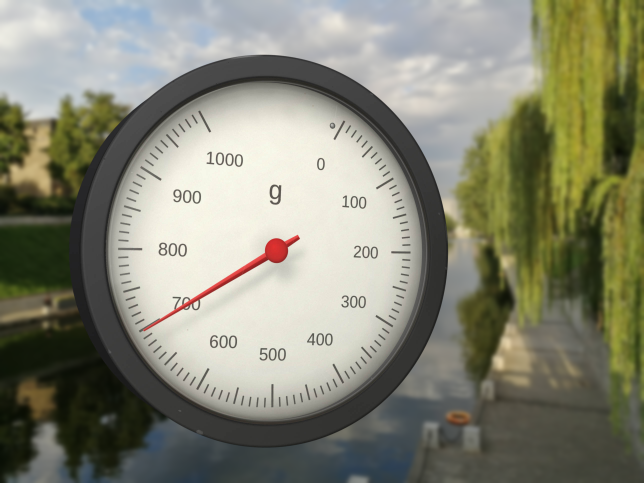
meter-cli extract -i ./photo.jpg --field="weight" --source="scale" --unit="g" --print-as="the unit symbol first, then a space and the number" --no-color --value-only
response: g 700
